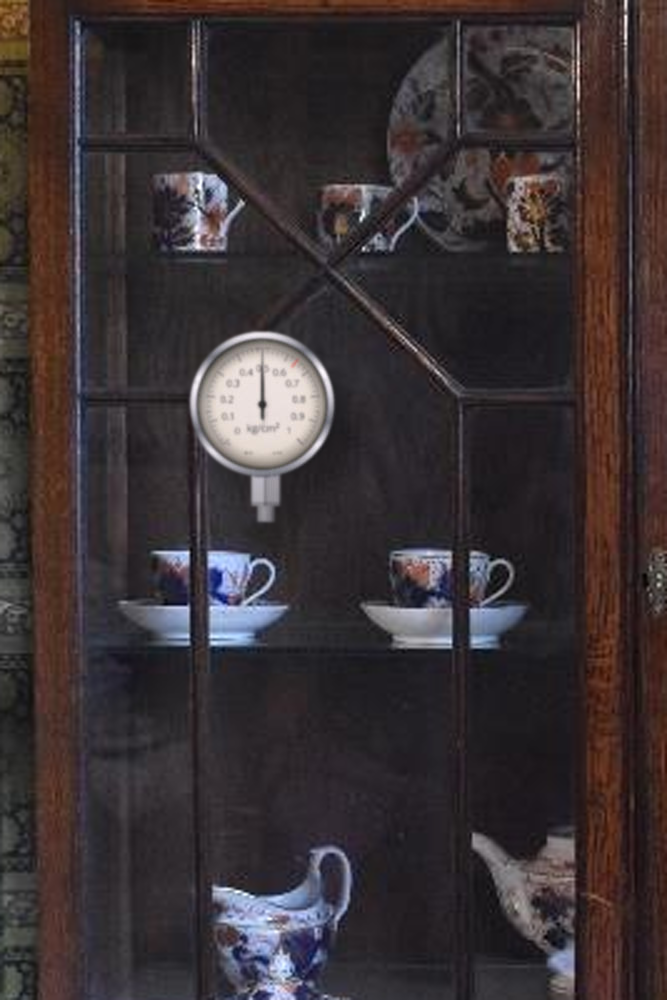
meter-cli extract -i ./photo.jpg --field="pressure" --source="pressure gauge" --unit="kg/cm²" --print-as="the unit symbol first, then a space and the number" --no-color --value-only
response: kg/cm² 0.5
